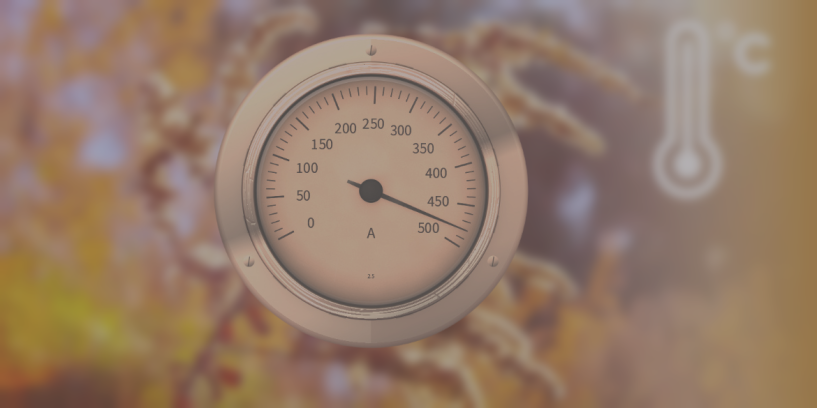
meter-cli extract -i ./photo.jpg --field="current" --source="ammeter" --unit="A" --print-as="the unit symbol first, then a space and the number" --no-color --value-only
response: A 480
